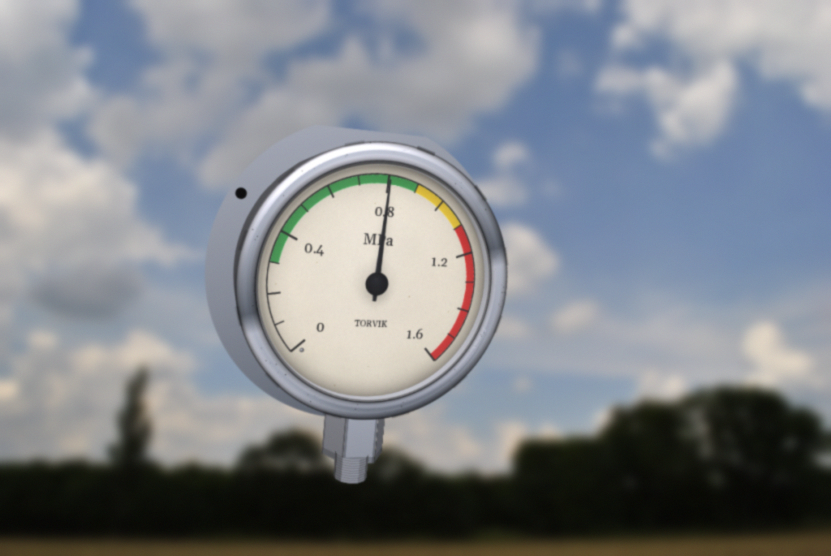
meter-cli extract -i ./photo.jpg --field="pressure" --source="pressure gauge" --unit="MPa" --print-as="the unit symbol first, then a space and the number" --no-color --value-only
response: MPa 0.8
